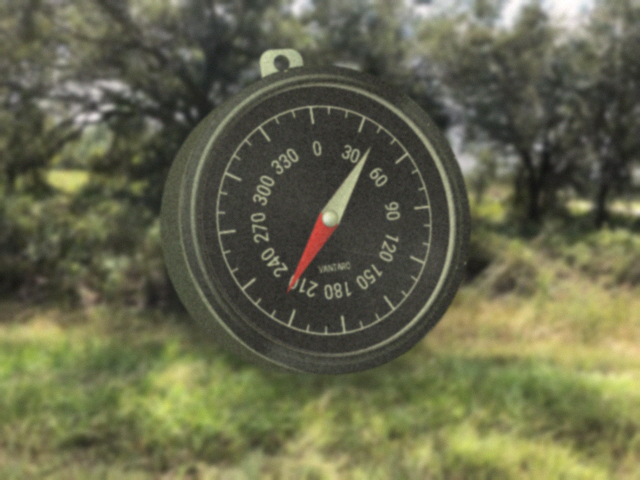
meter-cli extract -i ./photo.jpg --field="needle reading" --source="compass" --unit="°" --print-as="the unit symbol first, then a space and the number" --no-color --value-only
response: ° 220
